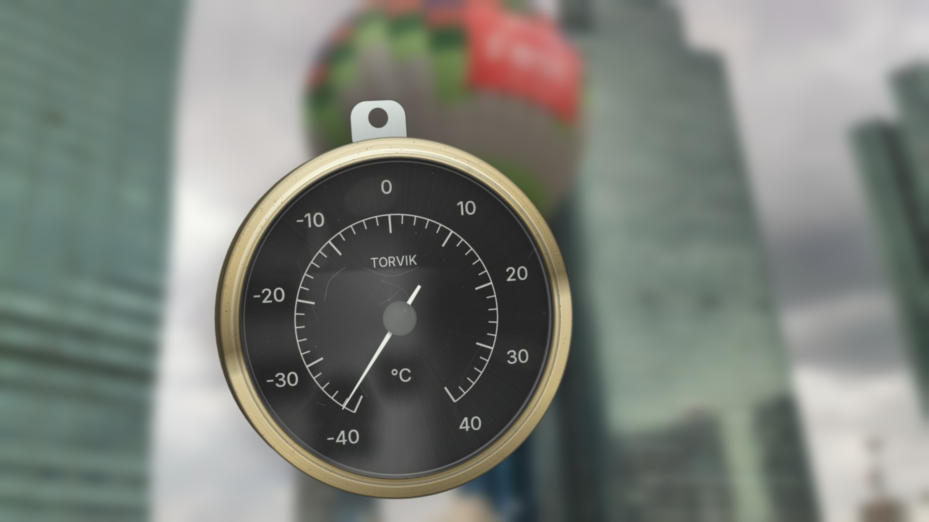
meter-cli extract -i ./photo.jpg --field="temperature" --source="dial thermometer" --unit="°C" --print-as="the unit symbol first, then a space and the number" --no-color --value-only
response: °C -38
